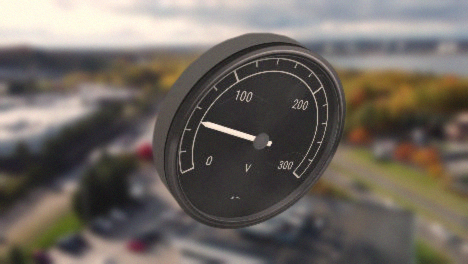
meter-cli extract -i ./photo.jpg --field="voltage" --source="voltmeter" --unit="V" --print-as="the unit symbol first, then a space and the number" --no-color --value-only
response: V 50
